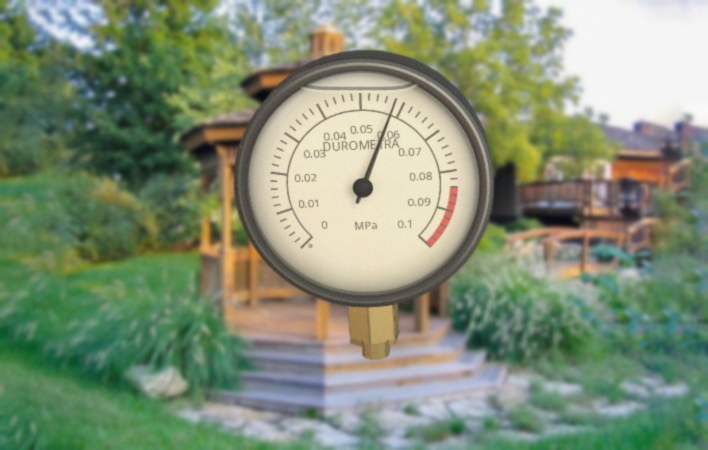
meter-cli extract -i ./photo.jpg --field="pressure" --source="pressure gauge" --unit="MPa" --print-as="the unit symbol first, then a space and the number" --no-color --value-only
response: MPa 0.058
